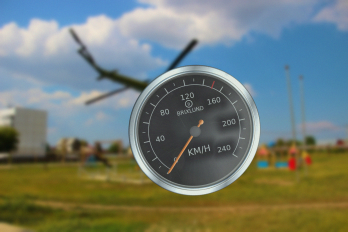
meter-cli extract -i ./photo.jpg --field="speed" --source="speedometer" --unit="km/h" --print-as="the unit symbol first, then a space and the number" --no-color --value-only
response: km/h 0
